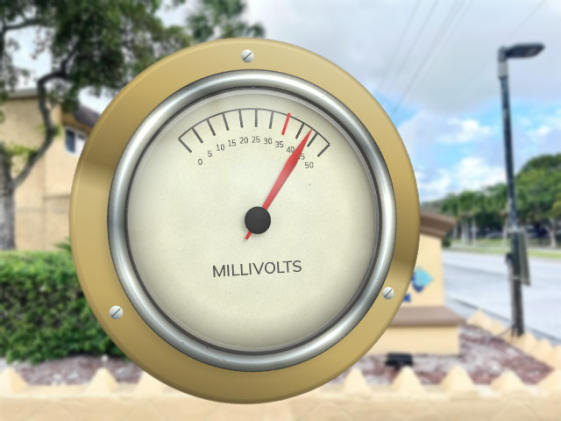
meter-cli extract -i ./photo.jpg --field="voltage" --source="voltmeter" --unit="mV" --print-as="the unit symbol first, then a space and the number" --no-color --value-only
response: mV 42.5
